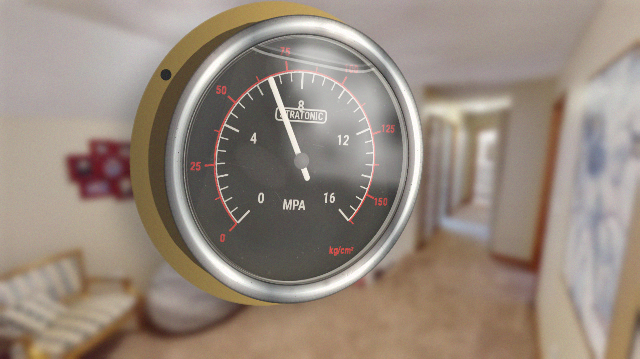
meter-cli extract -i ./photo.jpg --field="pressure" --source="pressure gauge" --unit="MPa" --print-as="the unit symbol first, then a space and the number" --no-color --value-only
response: MPa 6.5
